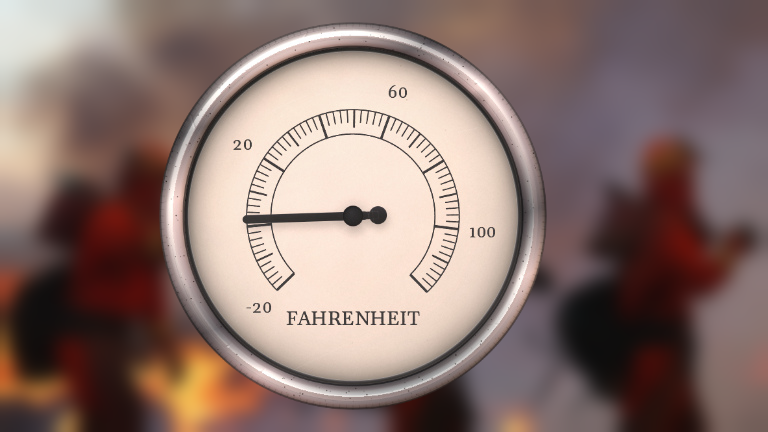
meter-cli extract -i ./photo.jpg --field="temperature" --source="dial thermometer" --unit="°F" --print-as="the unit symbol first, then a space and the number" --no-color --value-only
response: °F 2
